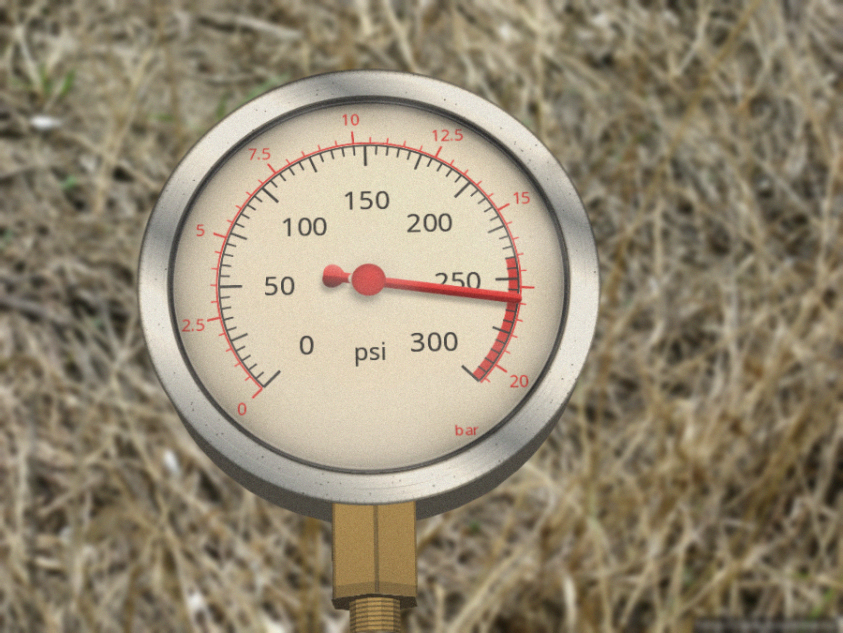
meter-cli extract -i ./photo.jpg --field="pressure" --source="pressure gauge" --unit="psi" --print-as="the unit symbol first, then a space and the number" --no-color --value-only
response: psi 260
